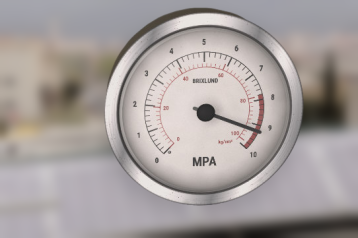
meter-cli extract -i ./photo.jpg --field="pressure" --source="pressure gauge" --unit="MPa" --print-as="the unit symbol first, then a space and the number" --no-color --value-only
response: MPa 9.2
